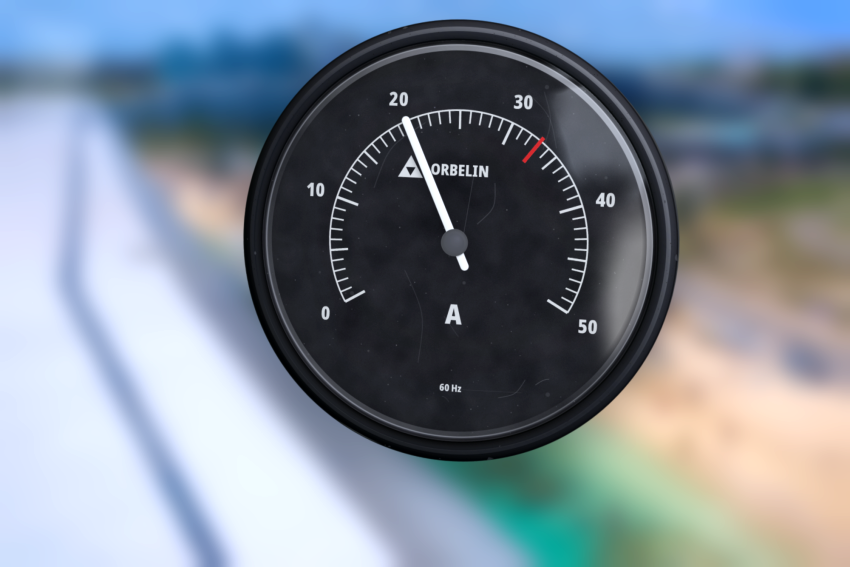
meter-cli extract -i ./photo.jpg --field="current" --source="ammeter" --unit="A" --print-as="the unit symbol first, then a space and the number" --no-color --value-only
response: A 20
